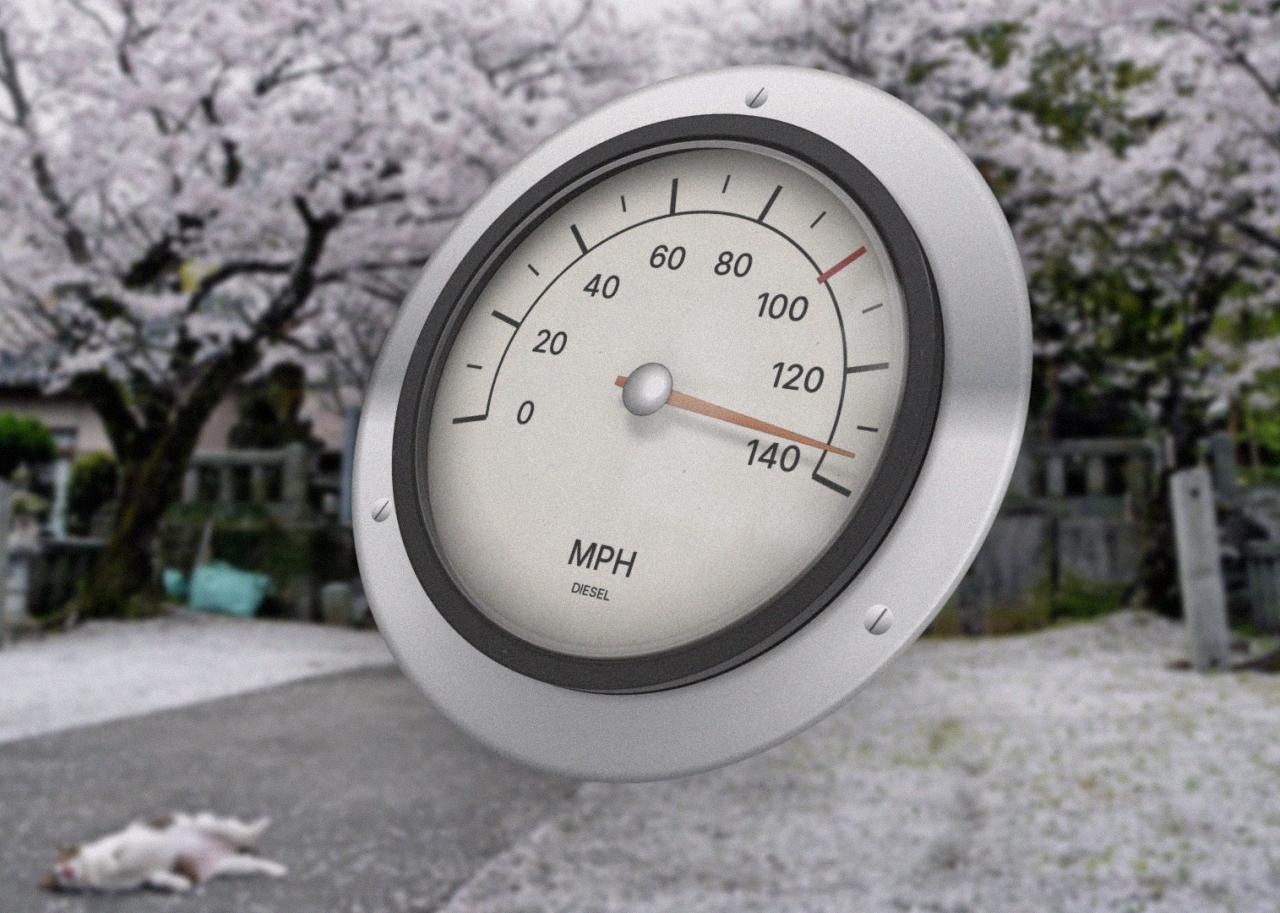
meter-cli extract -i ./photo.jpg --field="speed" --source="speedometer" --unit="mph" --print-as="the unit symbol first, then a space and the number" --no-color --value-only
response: mph 135
